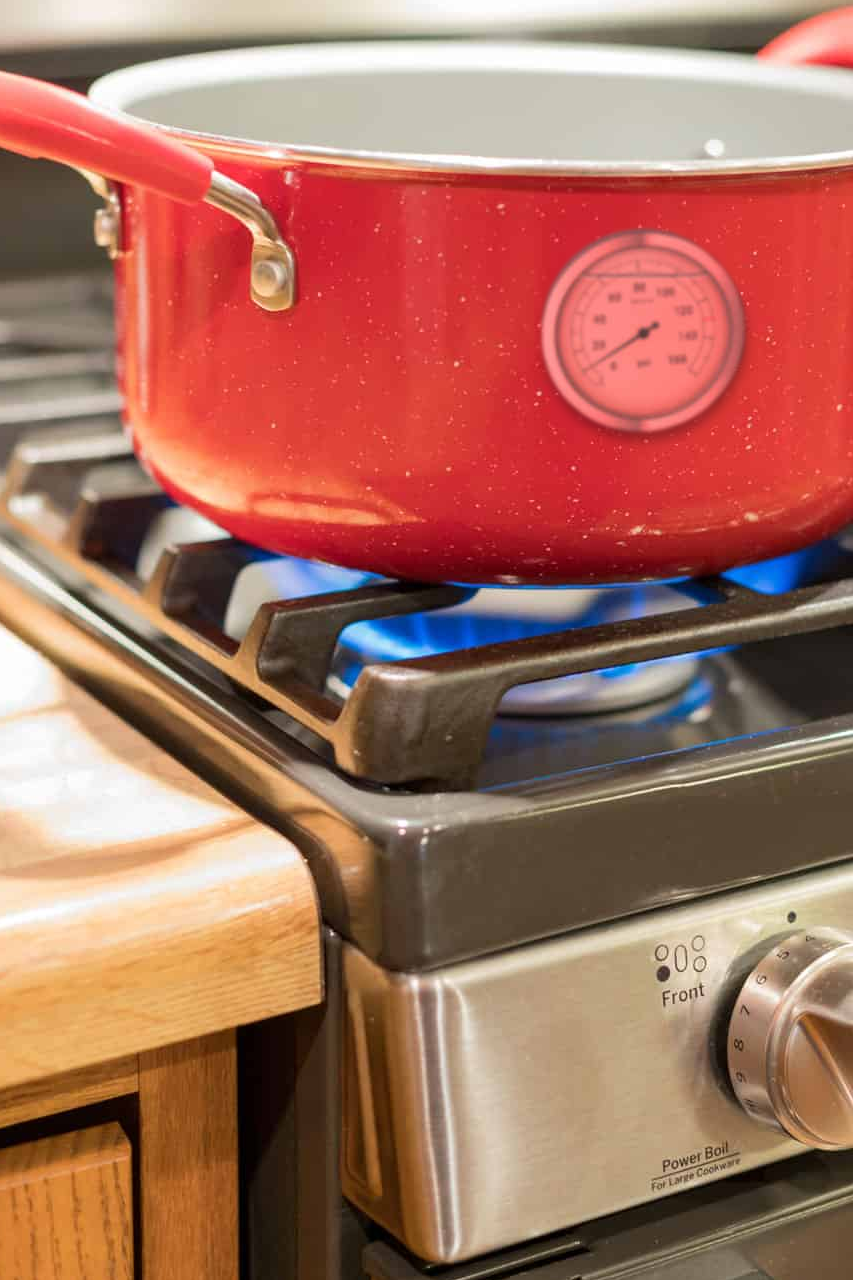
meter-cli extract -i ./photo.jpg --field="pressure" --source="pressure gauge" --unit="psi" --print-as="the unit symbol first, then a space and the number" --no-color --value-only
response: psi 10
